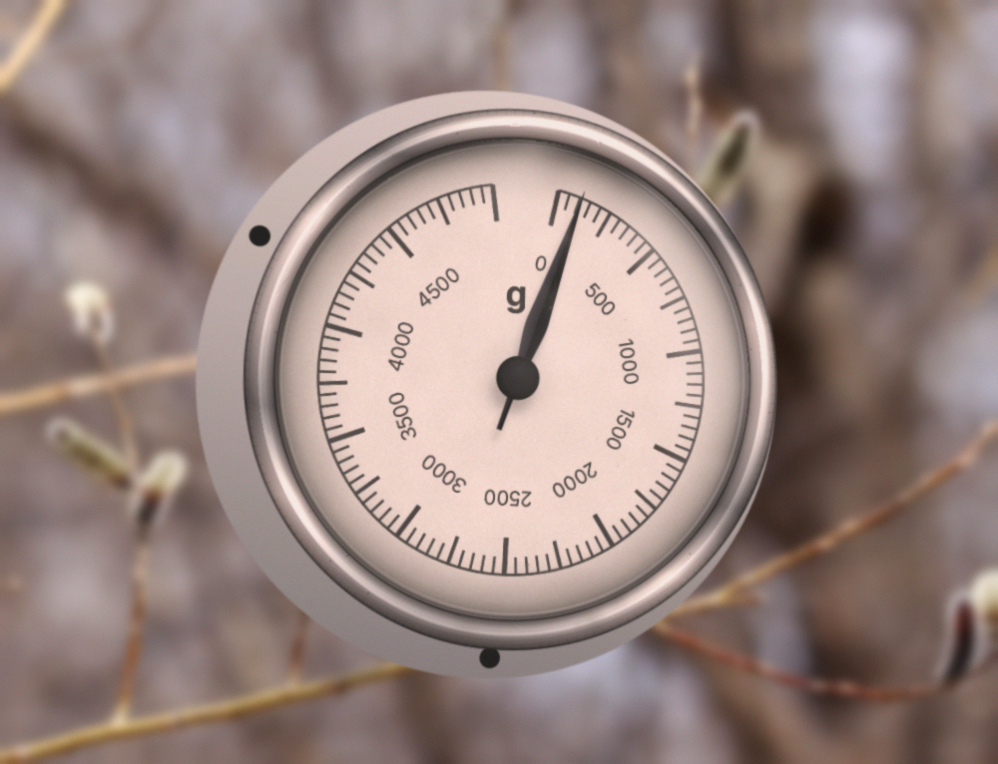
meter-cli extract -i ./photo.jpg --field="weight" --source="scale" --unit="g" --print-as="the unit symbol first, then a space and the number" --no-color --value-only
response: g 100
